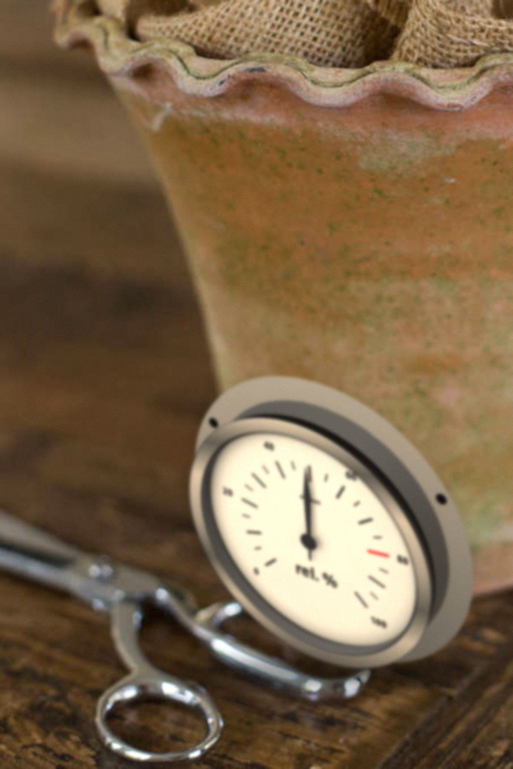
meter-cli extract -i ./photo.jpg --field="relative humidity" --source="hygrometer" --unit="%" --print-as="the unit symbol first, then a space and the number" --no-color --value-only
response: % 50
